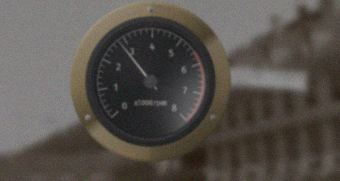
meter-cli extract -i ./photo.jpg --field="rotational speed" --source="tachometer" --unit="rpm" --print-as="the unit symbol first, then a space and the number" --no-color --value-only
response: rpm 2800
